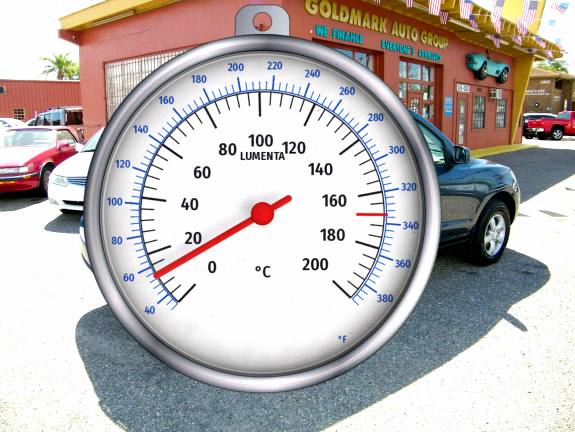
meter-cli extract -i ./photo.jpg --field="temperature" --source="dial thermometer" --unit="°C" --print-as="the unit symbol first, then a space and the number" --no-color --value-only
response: °C 12
